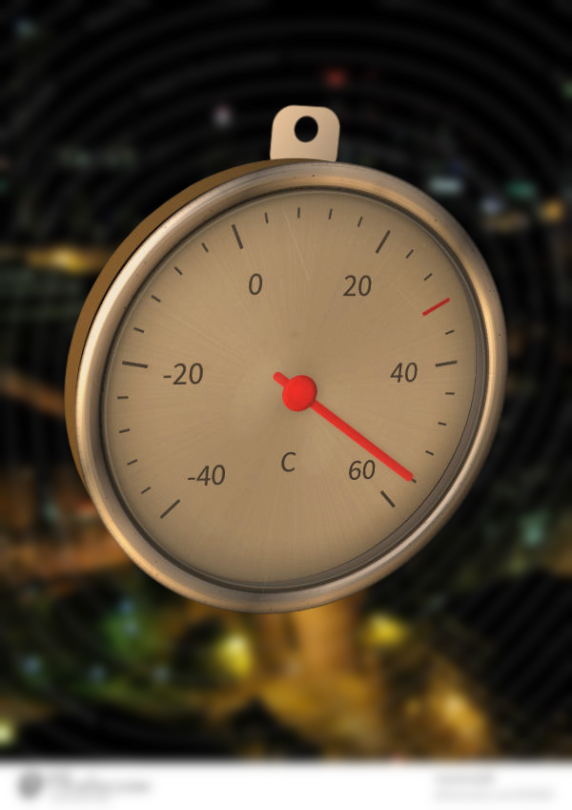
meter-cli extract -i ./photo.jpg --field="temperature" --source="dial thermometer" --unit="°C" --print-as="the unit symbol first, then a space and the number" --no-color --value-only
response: °C 56
